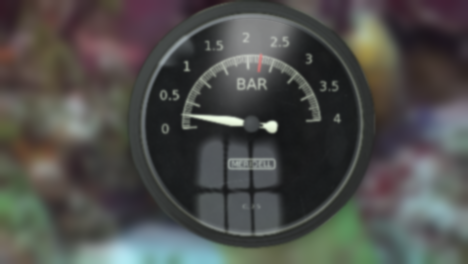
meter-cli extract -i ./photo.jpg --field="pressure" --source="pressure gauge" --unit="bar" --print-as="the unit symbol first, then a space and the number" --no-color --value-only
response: bar 0.25
